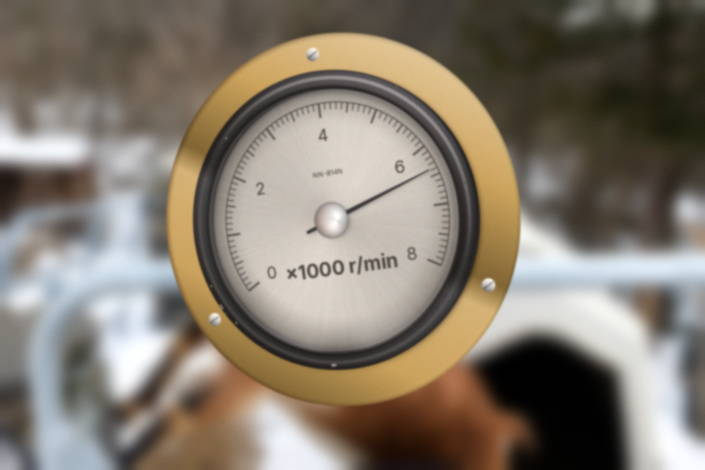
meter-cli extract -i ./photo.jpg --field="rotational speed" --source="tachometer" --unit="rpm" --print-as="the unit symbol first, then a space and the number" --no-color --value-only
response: rpm 6400
